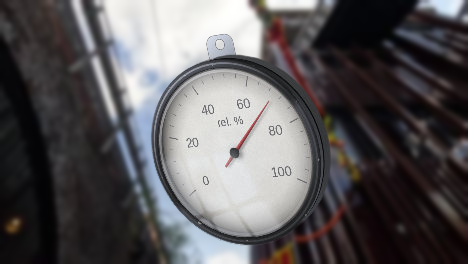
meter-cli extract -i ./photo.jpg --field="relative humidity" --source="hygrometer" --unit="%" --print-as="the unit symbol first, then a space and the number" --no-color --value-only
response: % 70
